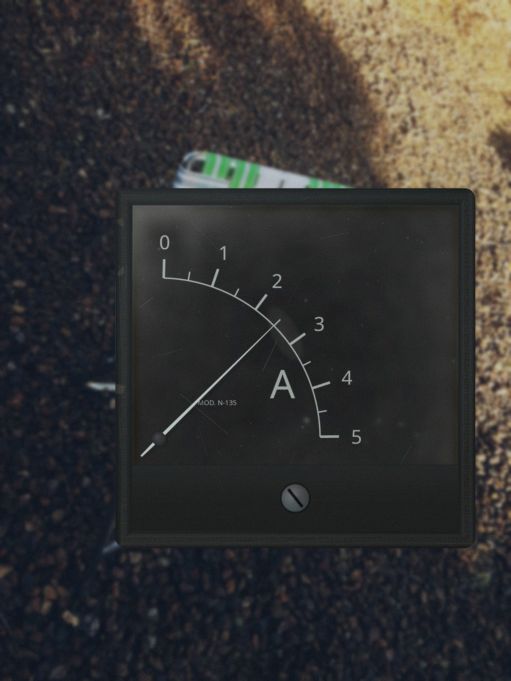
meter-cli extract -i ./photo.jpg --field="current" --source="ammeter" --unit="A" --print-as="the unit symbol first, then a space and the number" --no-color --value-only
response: A 2.5
